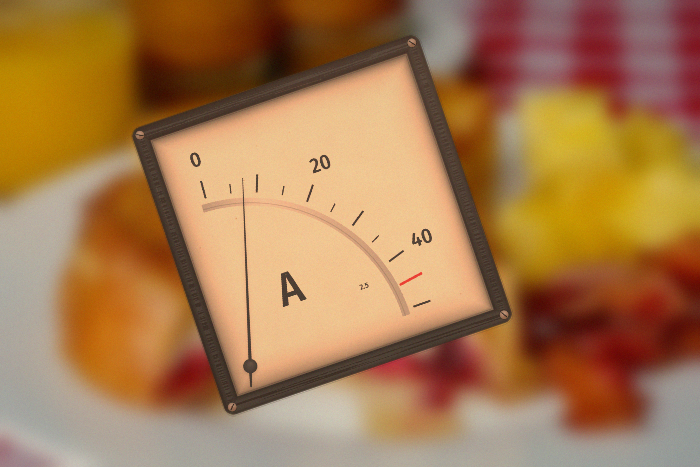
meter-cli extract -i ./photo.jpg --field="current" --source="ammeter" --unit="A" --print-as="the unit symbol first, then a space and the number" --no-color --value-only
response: A 7.5
